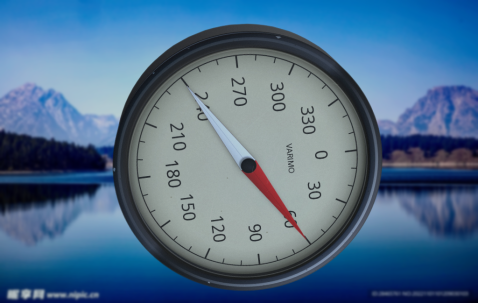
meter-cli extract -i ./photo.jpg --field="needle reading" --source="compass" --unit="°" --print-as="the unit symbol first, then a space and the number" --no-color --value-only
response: ° 60
